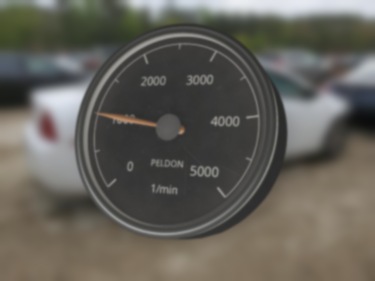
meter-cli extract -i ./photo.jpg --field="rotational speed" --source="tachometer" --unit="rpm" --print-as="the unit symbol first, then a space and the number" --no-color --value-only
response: rpm 1000
